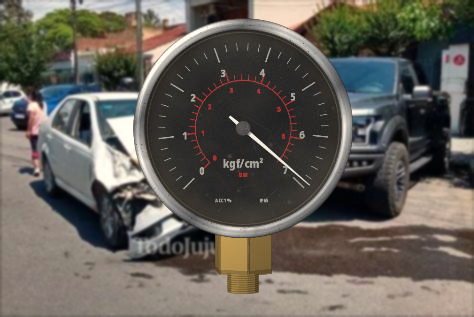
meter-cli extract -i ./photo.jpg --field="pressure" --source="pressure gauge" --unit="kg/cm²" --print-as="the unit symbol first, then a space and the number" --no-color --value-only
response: kg/cm² 6.9
